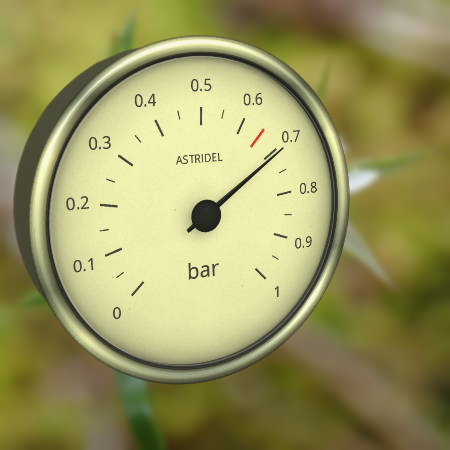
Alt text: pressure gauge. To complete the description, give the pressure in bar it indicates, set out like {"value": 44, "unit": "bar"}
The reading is {"value": 0.7, "unit": "bar"}
